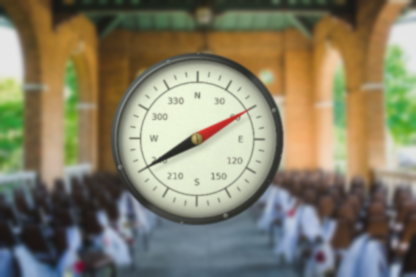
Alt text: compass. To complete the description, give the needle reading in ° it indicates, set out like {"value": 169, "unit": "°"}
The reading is {"value": 60, "unit": "°"}
